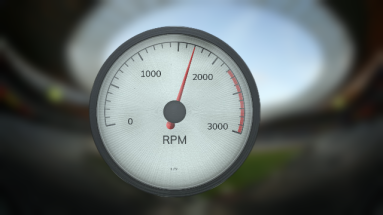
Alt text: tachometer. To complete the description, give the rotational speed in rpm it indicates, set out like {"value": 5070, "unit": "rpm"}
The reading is {"value": 1700, "unit": "rpm"}
